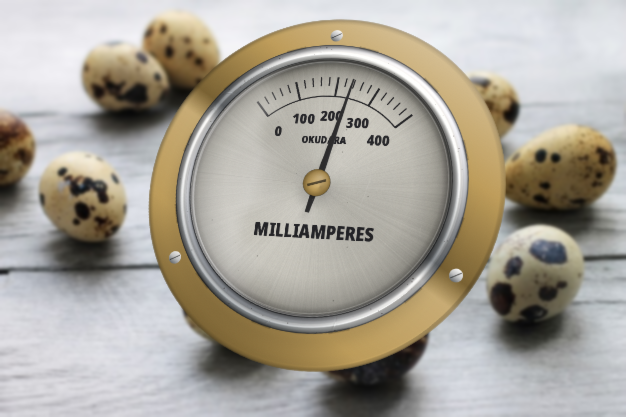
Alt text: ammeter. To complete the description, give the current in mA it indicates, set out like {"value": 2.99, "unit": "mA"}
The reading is {"value": 240, "unit": "mA"}
